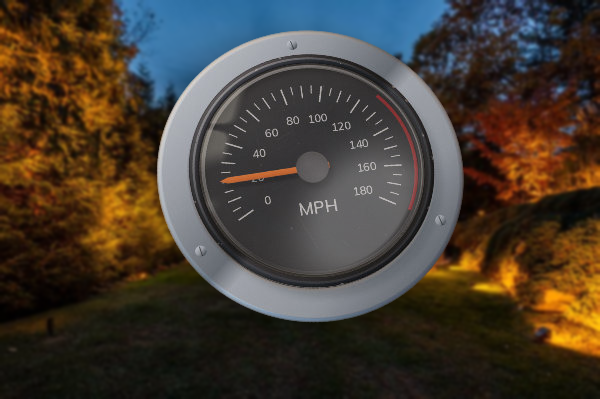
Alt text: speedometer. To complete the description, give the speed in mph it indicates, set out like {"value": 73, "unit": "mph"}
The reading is {"value": 20, "unit": "mph"}
